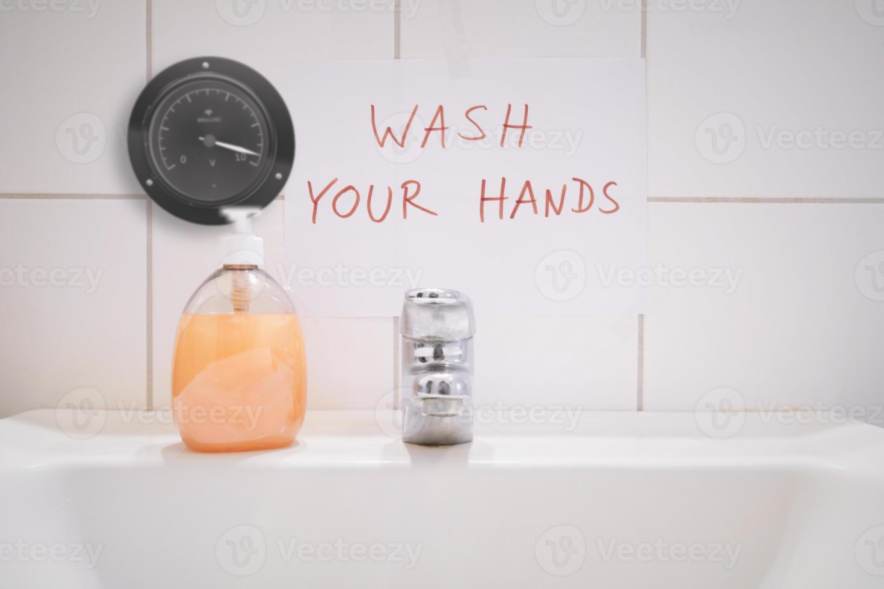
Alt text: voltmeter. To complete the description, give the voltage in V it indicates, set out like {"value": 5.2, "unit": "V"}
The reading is {"value": 9.5, "unit": "V"}
